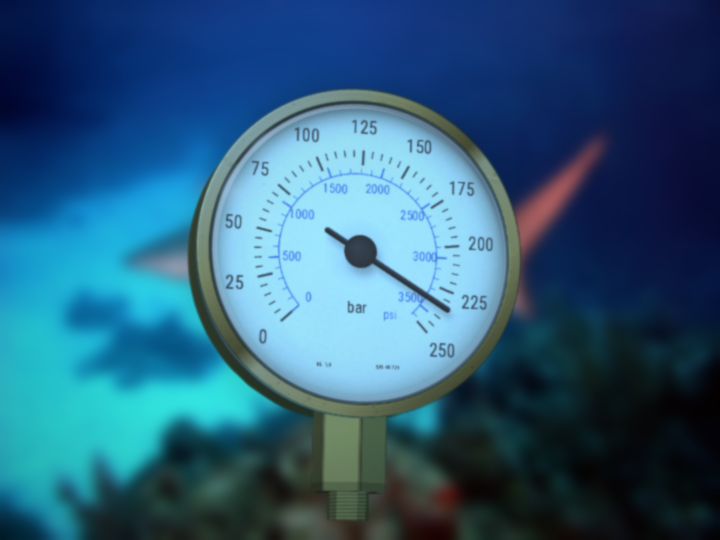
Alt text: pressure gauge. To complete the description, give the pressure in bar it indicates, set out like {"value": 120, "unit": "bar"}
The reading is {"value": 235, "unit": "bar"}
